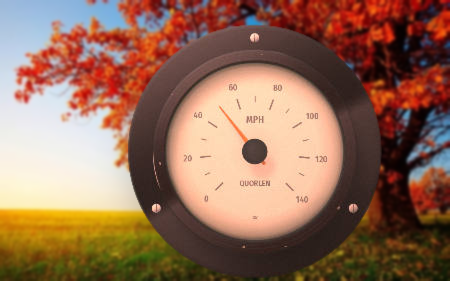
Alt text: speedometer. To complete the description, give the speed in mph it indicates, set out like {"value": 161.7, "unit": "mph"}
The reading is {"value": 50, "unit": "mph"}
